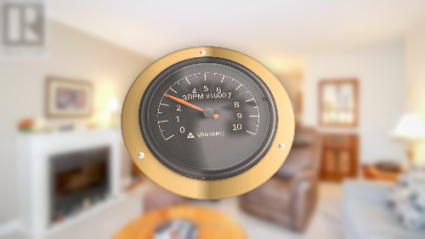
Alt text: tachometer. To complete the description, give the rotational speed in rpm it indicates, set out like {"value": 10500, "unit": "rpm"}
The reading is {"value": 2500, "unit": "rpm"}
